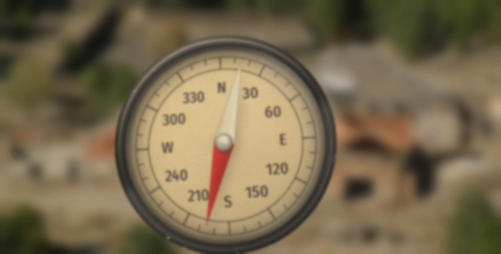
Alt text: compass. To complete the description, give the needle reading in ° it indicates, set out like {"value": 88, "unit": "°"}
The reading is {"value": 195, "unit": "°"}
